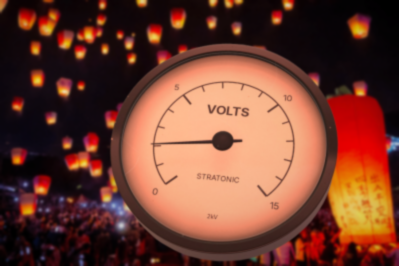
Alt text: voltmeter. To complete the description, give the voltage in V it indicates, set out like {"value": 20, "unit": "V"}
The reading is {"value": 2, "unit": "V"}
